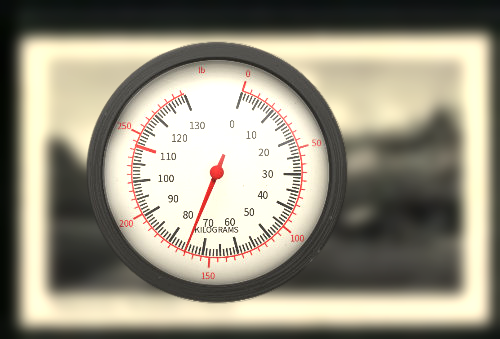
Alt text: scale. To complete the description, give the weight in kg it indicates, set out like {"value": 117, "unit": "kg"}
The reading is {"value": 75, "unit": "kg"}
